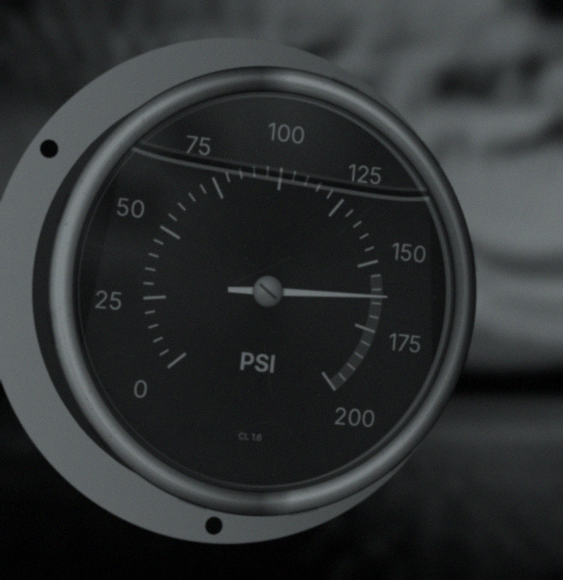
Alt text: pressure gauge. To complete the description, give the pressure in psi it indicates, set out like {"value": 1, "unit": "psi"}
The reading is {"value": 162.5, "unit": "psi"}
